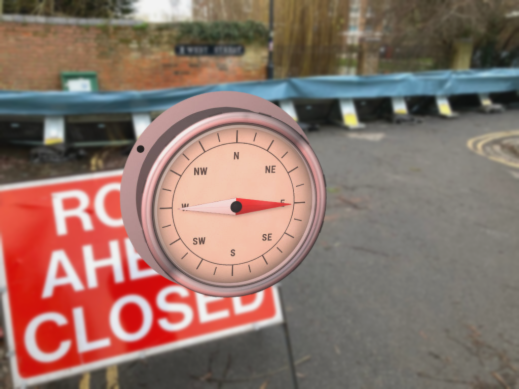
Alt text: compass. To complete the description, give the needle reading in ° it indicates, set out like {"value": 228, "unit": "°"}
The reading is {"value": 90, "unit": "°"}
